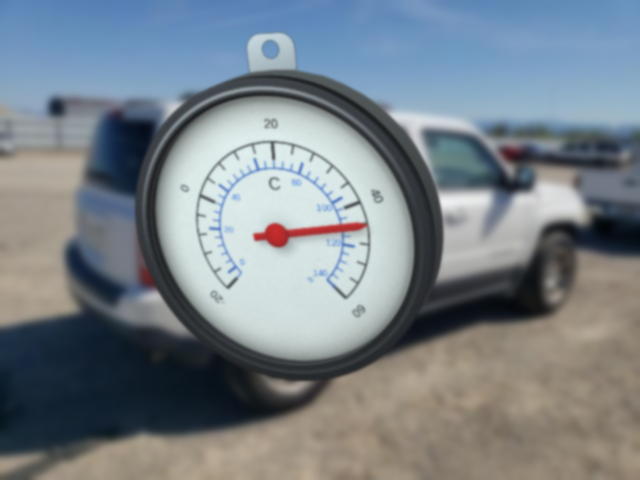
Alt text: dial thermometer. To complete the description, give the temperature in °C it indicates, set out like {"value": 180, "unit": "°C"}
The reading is {"value": 44, "unit": "°C"}
